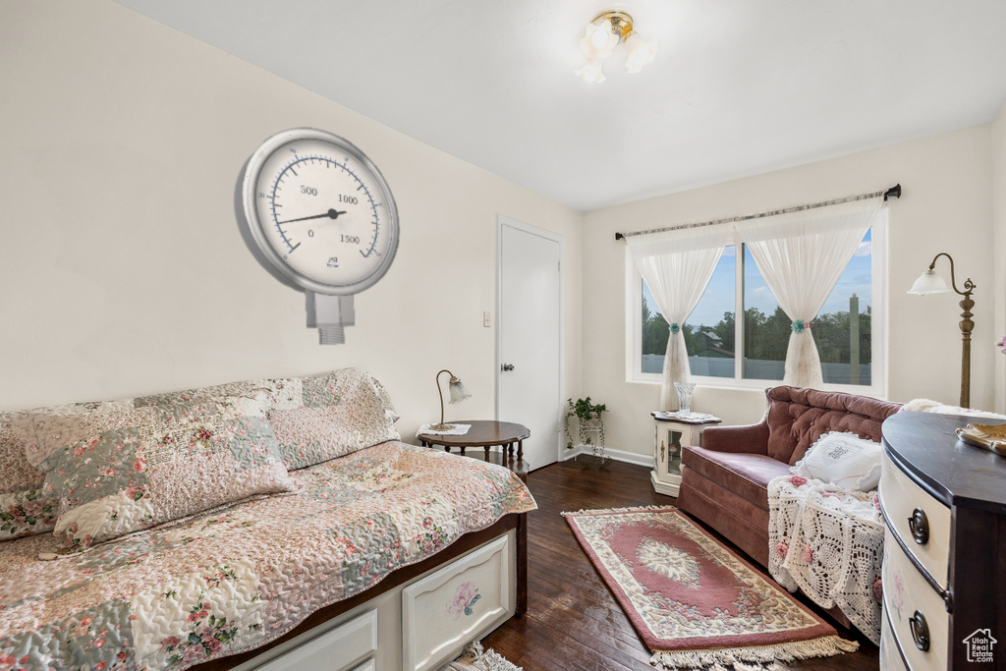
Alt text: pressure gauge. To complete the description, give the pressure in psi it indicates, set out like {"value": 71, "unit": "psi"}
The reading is {"value": 150, "unit": "psi"}
